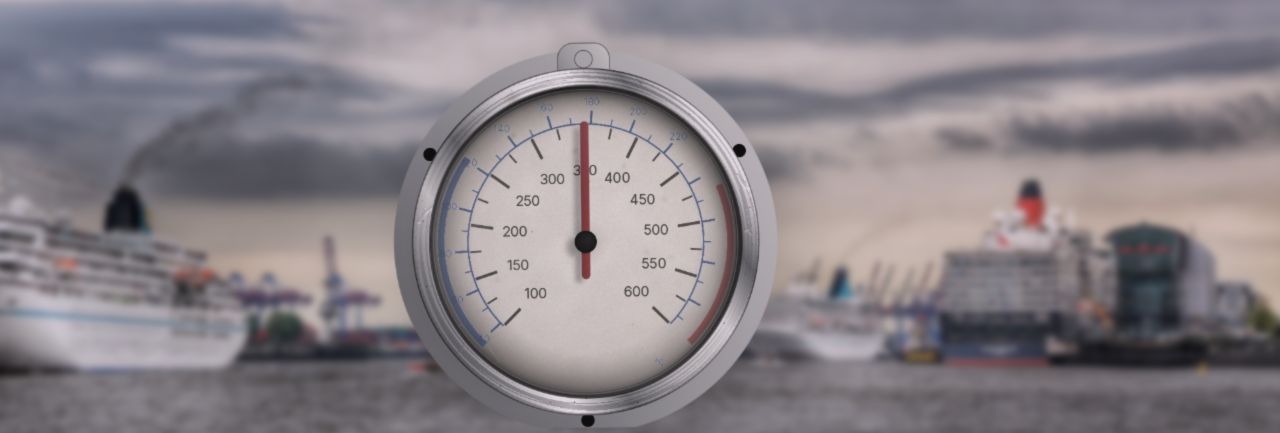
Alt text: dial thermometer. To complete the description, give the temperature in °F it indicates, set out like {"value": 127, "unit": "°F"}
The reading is {"value": 350, "unit": "°F"}
